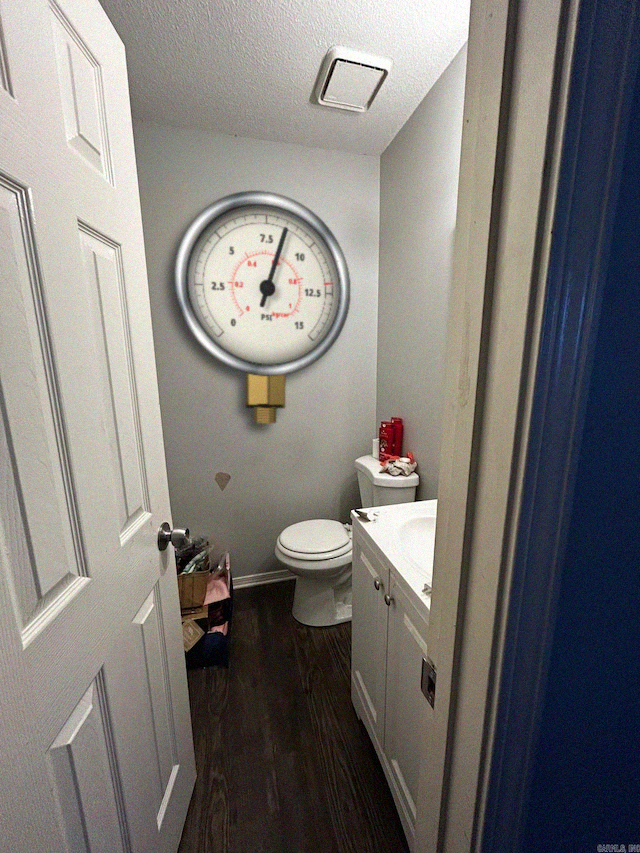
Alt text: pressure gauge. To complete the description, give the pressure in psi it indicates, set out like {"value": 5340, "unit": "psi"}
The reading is {"value": 8.5, "unit": "psi"}
